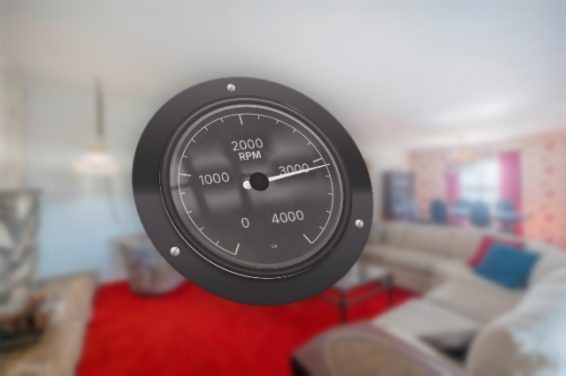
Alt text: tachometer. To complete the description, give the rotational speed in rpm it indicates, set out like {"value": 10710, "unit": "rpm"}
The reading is {"value": 3100, "unit": "rpm"}
